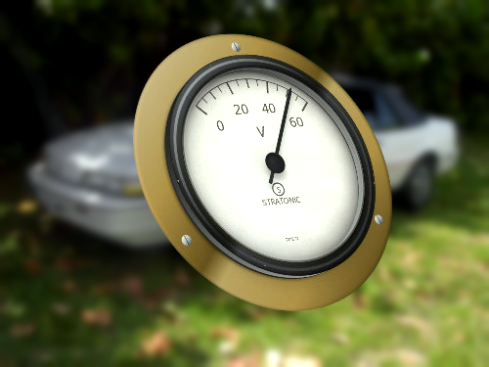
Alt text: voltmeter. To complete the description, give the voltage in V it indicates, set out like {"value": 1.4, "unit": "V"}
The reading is {"value": 50, "unit": "V"}
